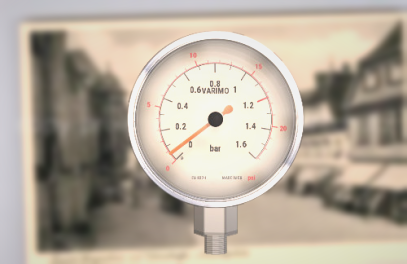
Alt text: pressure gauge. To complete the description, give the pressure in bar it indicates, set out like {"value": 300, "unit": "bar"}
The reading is {"value": 0.05, "unit": "bar"}
